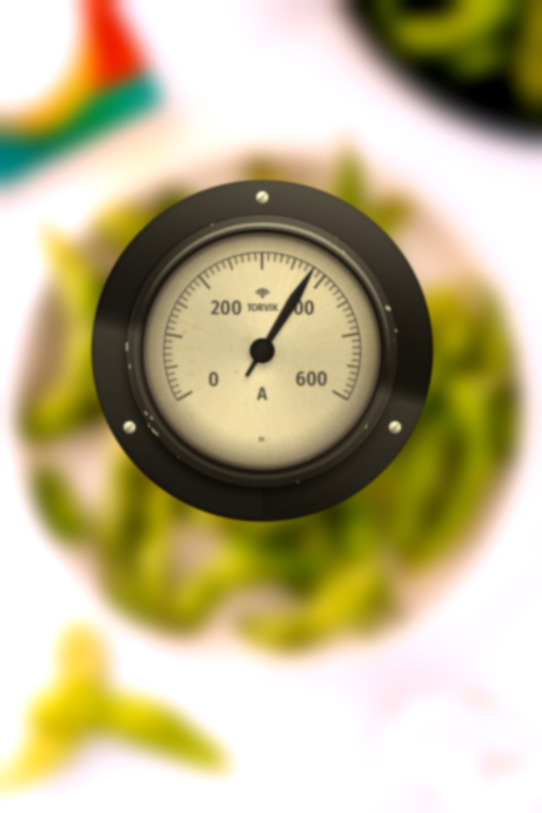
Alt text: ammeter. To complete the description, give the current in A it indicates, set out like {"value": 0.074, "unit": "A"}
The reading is {"value": 380, "unit": "A"}
